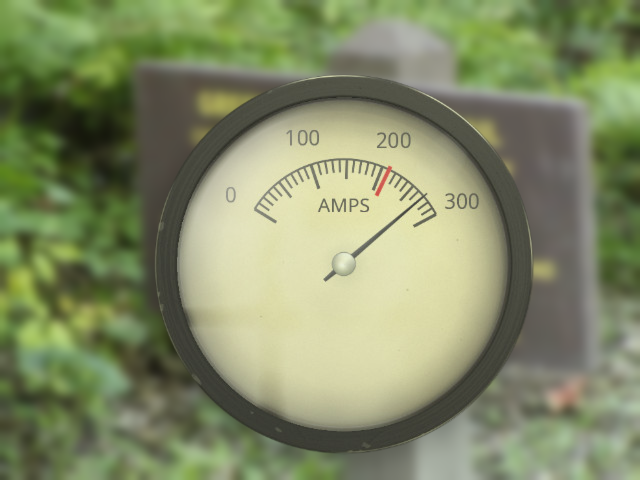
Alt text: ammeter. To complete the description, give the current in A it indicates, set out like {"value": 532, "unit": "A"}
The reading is {"value": 270, "unit": "A"}
